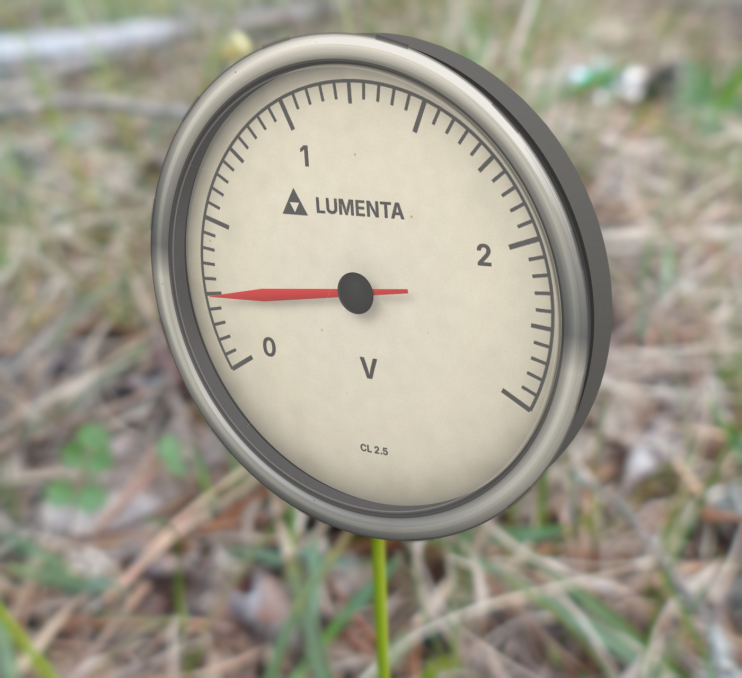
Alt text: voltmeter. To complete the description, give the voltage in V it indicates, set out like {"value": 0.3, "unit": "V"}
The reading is {"value": 0.25, "unit": "V"}
